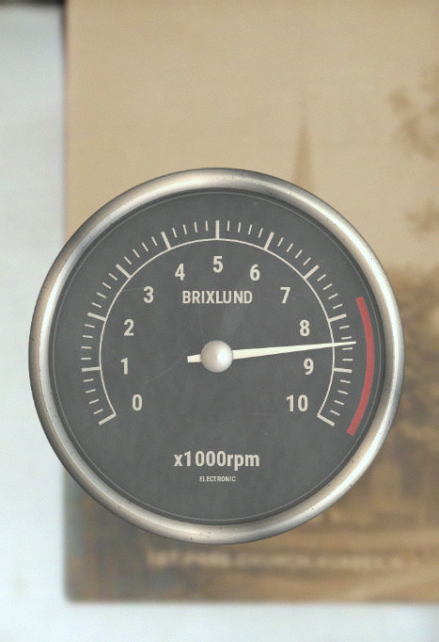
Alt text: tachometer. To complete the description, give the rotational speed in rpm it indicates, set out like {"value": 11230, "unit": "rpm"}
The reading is {"value": 8500, "unit": "rpm"}
